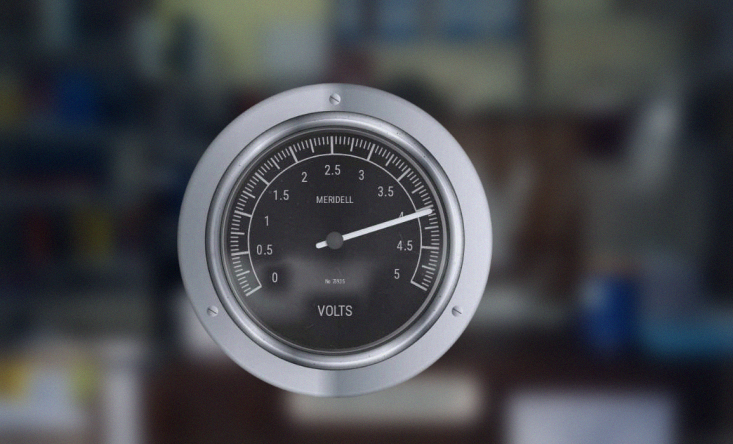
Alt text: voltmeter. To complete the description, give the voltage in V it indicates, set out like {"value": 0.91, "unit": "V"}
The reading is {"value": 4.05, "unit": "V"}
